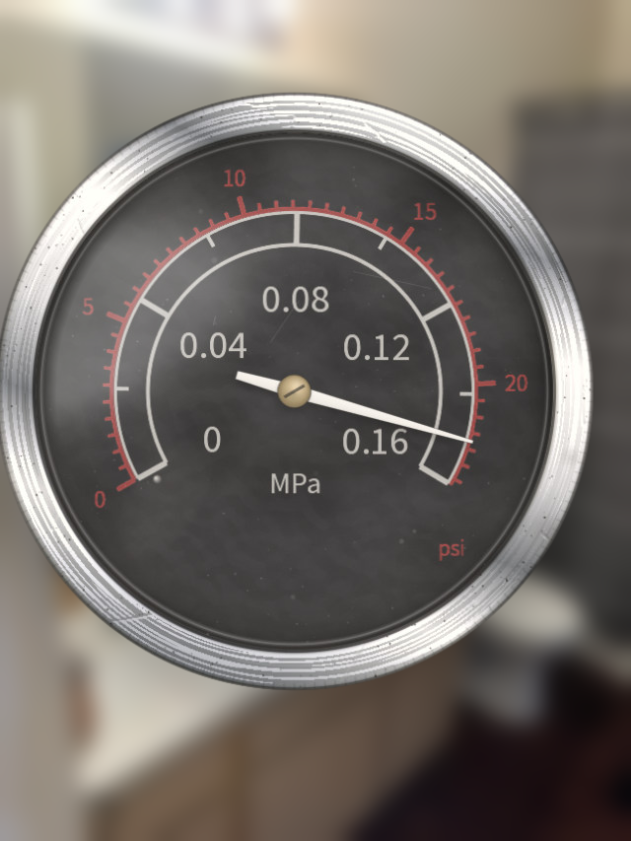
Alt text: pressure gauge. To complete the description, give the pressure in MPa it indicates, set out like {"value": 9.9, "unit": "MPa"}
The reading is {"value": 0.15, "unit": "MPa"}
